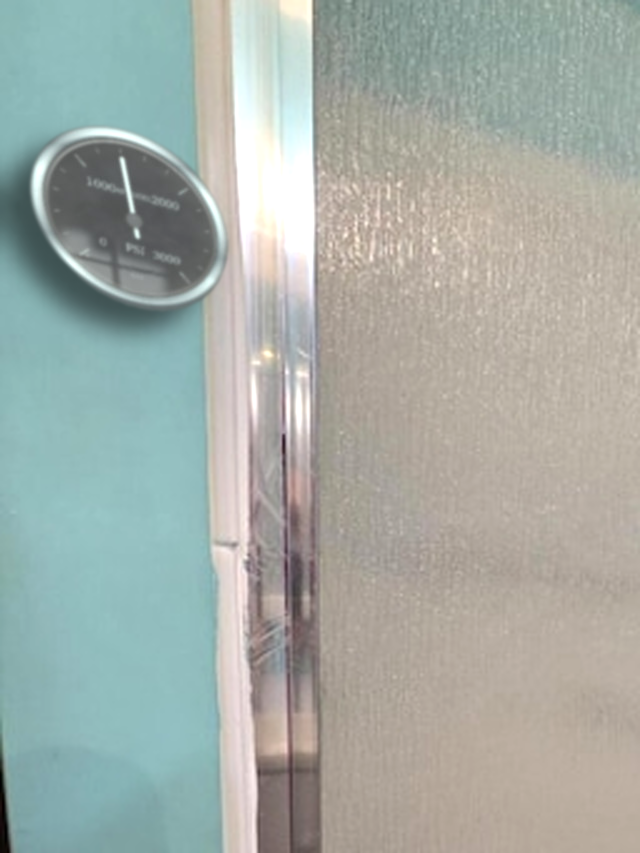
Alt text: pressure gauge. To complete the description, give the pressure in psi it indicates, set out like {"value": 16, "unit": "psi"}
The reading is {"value": 1400, "unit": "psi"}
